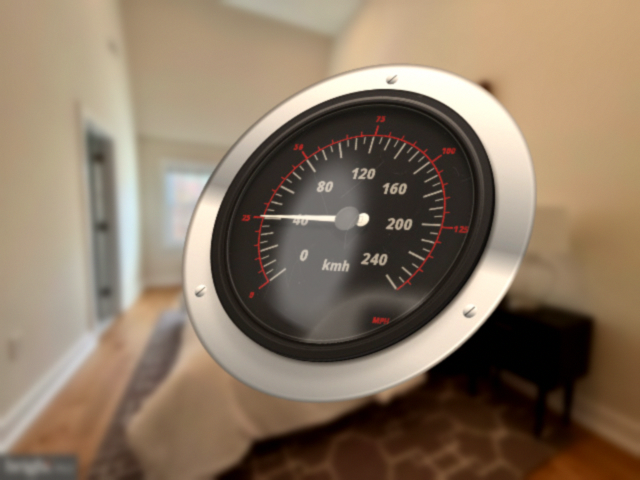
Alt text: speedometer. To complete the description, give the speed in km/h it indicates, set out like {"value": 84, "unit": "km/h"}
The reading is {"value": 40, "unit": "km/h"}
